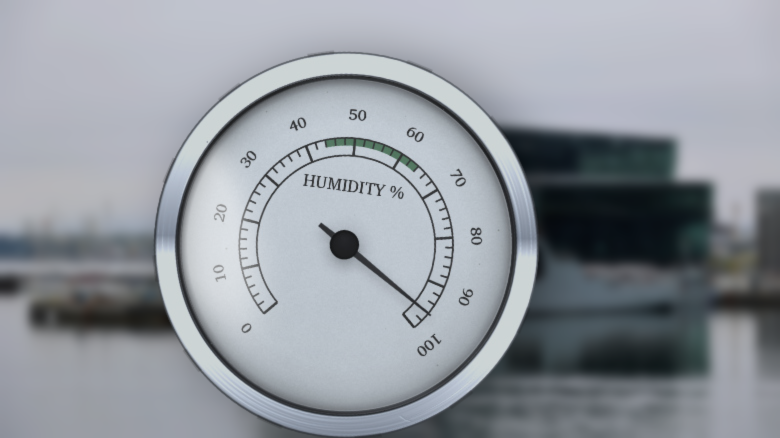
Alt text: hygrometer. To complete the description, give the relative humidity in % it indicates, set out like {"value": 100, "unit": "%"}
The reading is {"value": 96, "unit": "%"}
